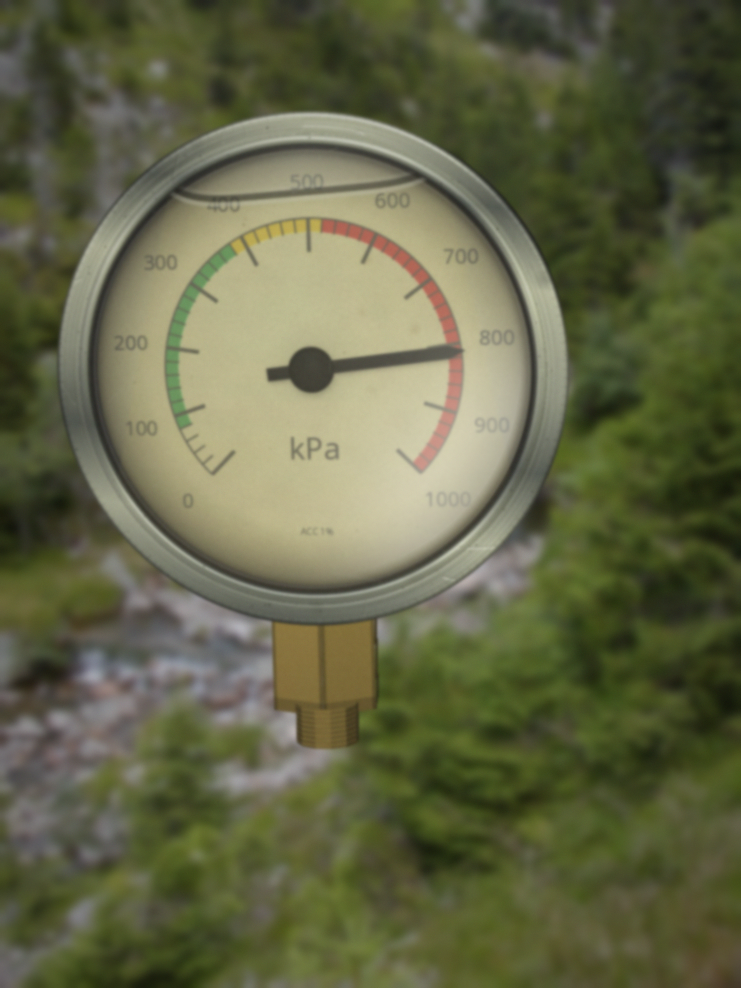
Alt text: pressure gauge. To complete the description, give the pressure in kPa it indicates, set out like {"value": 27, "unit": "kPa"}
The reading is {"value": 810, "unit": "kPa"}
